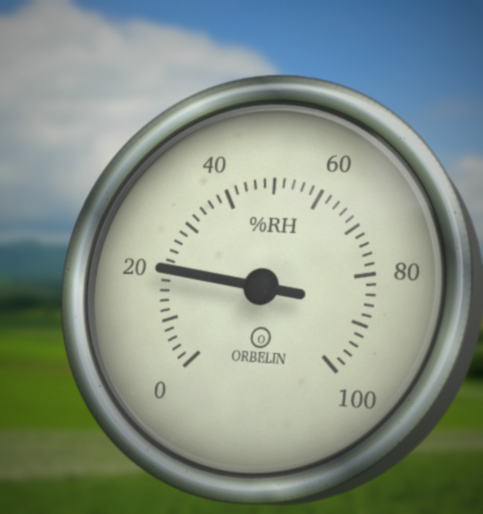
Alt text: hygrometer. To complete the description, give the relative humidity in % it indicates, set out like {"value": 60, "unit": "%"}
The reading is {"value": 20, "unit": "%"}
